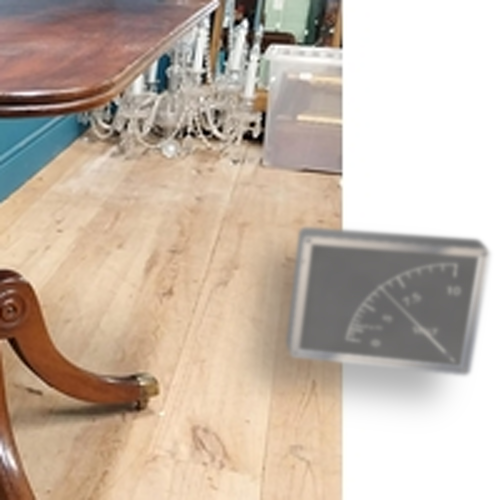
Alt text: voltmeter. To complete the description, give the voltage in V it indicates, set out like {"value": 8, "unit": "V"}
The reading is {"value": 6.5, "unit": "V"}
